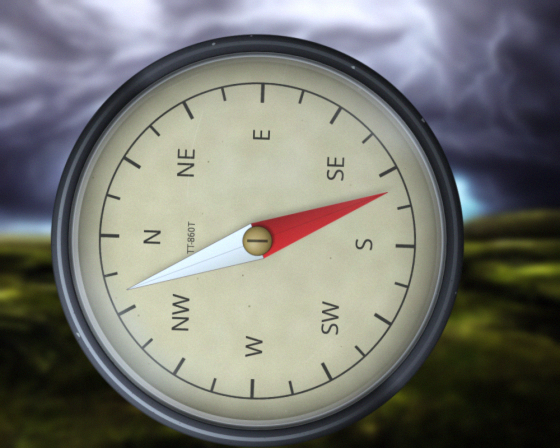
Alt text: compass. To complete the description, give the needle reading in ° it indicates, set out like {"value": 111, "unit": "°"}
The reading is {"value": 157.5, "unit": "°"}
